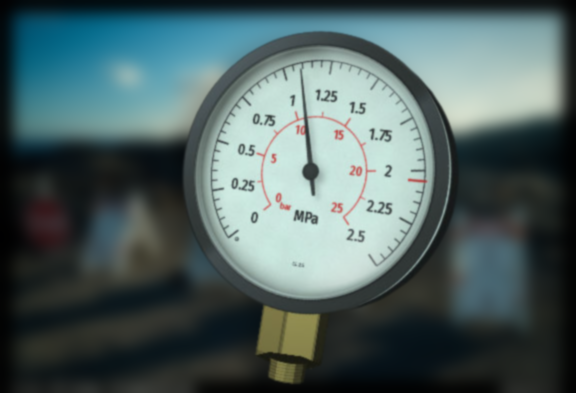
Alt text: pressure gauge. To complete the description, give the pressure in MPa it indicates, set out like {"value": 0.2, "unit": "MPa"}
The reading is {"value": 1.1, "unit": "MPa"}
